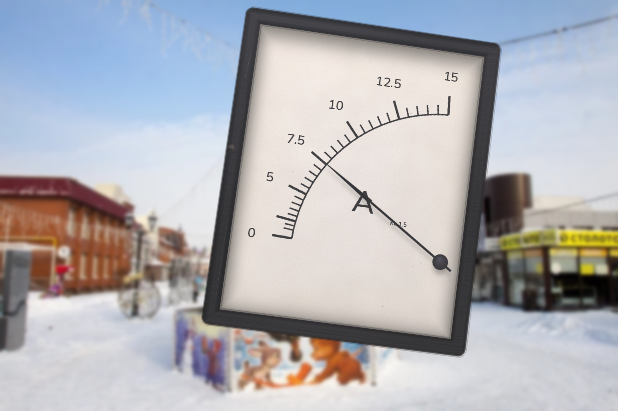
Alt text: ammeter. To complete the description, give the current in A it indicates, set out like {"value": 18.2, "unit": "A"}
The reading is {"value": 7.5, "unit": "A"}
